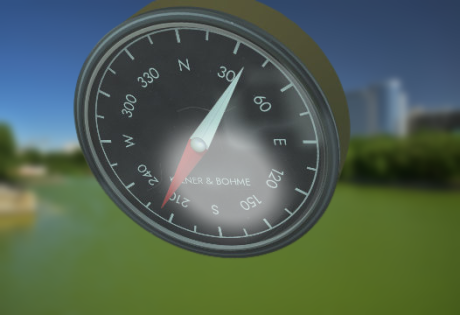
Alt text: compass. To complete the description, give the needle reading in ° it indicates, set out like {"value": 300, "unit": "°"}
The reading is {"value": 217.5, "unit": "°"}
